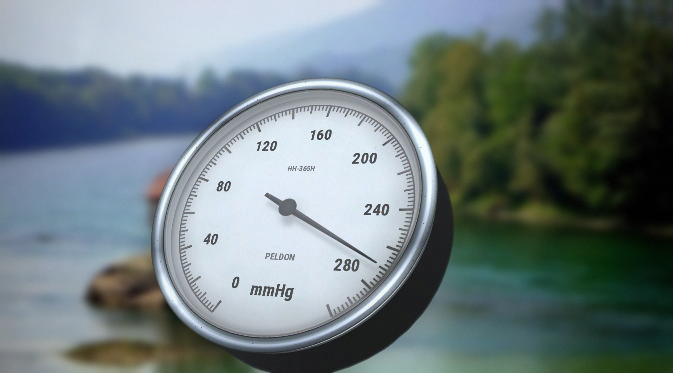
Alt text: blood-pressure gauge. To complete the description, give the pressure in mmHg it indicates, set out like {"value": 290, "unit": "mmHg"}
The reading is {"value": 270, "unit": "mmHg"}
